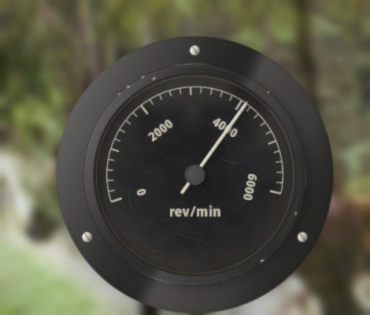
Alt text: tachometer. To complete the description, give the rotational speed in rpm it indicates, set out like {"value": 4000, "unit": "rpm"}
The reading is {"value": 4100, "unit": "rpm"}
